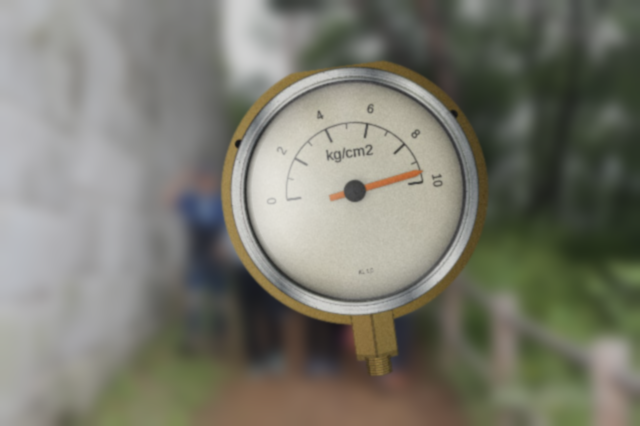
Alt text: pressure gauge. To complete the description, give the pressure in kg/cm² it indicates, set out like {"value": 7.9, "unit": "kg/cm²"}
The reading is {"value": 9.5, "unit": "kg/cm²"}
